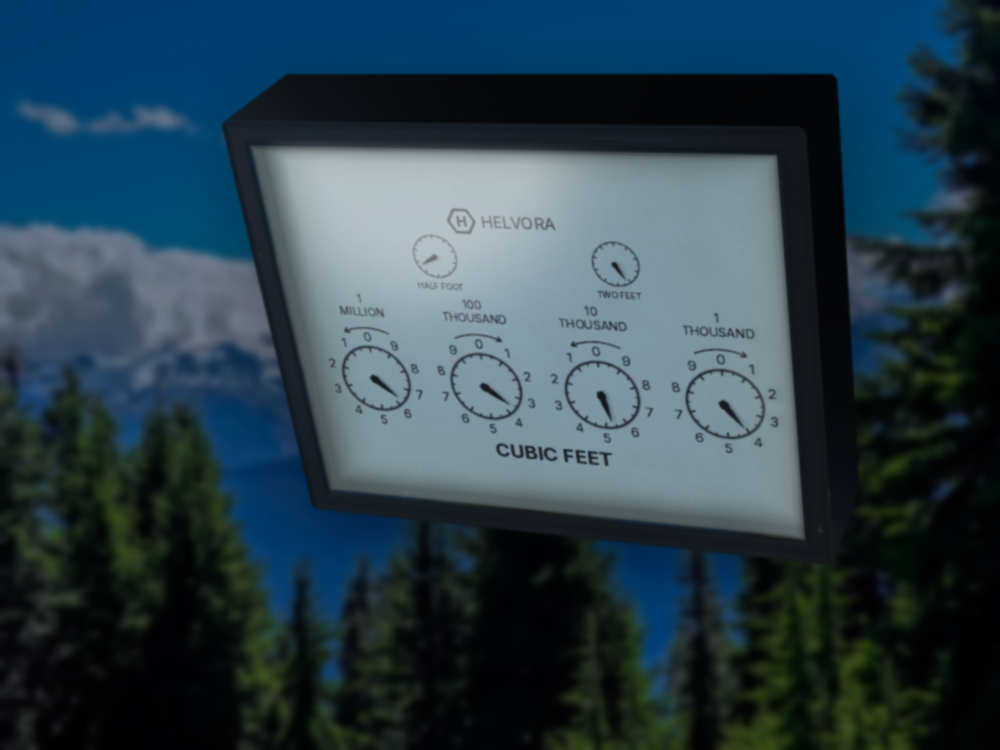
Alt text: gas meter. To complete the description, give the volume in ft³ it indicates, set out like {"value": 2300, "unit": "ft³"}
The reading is {"value": 635400, "unit": "ft³"}
